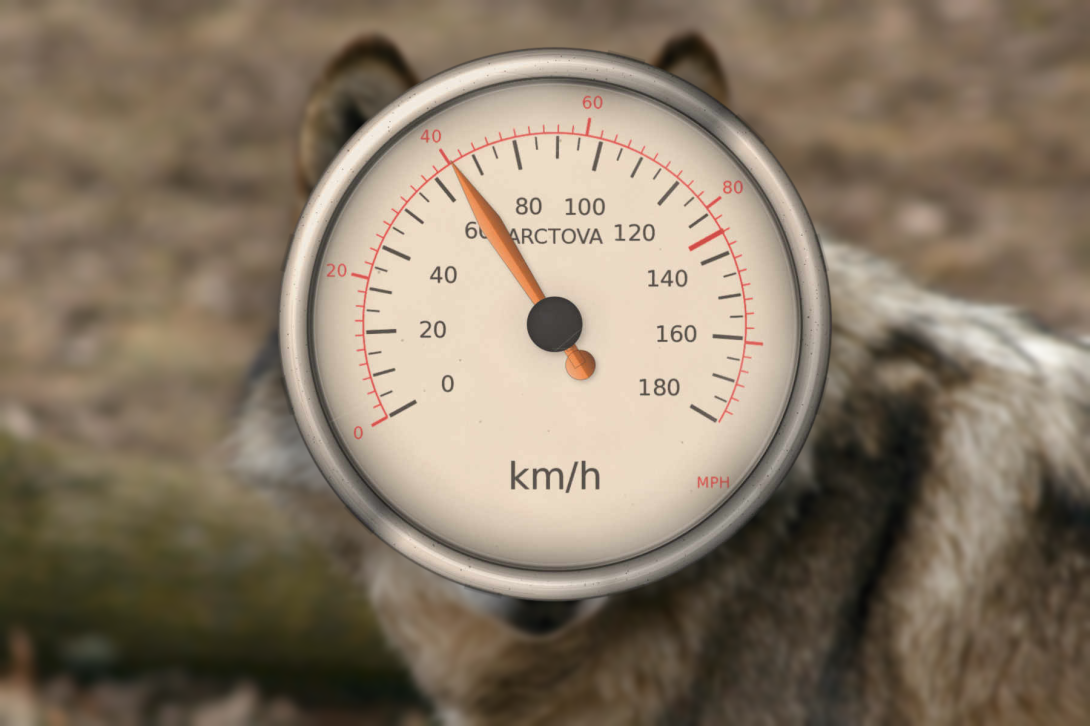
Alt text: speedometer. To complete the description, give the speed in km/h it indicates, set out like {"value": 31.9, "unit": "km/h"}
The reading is {"value": 65, "unit": "km/h"}
